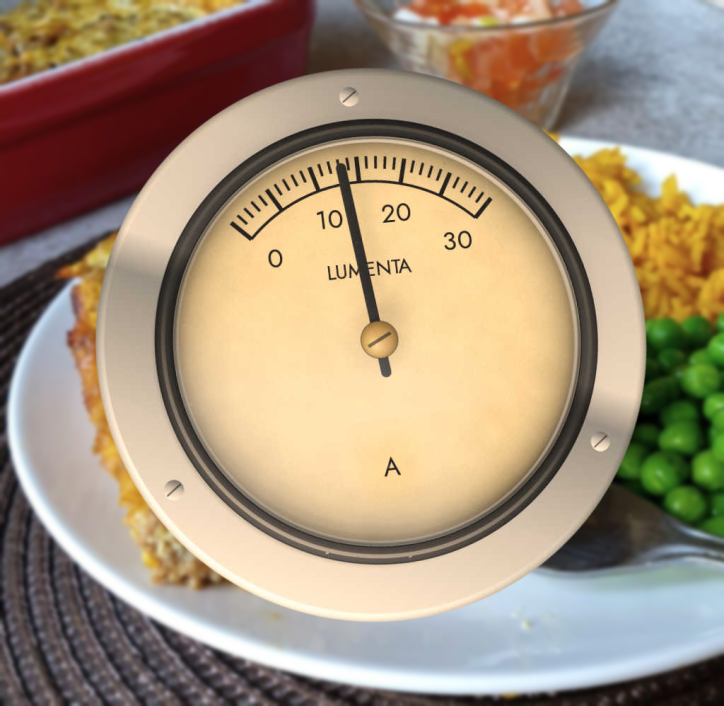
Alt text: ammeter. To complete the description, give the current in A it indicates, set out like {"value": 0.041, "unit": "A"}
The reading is {"value": 13, "unit": "A"}
